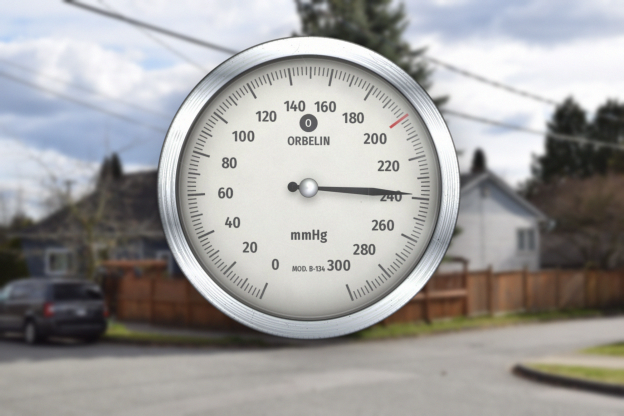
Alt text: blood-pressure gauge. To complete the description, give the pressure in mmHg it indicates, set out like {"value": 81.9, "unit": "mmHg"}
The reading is {"value": 238, "unit": "mmHg"}
